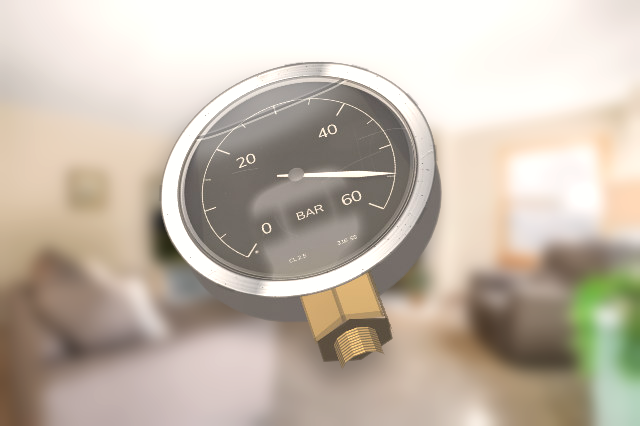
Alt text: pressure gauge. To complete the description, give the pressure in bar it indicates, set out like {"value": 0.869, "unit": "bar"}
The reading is {"value": 55, "unit": "bar"}
